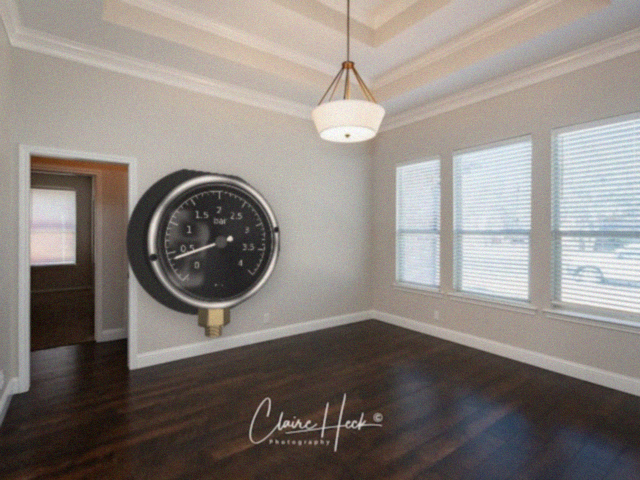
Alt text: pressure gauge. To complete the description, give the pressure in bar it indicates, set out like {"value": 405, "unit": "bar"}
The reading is {"value": 0.4, "unit": "bar"}
